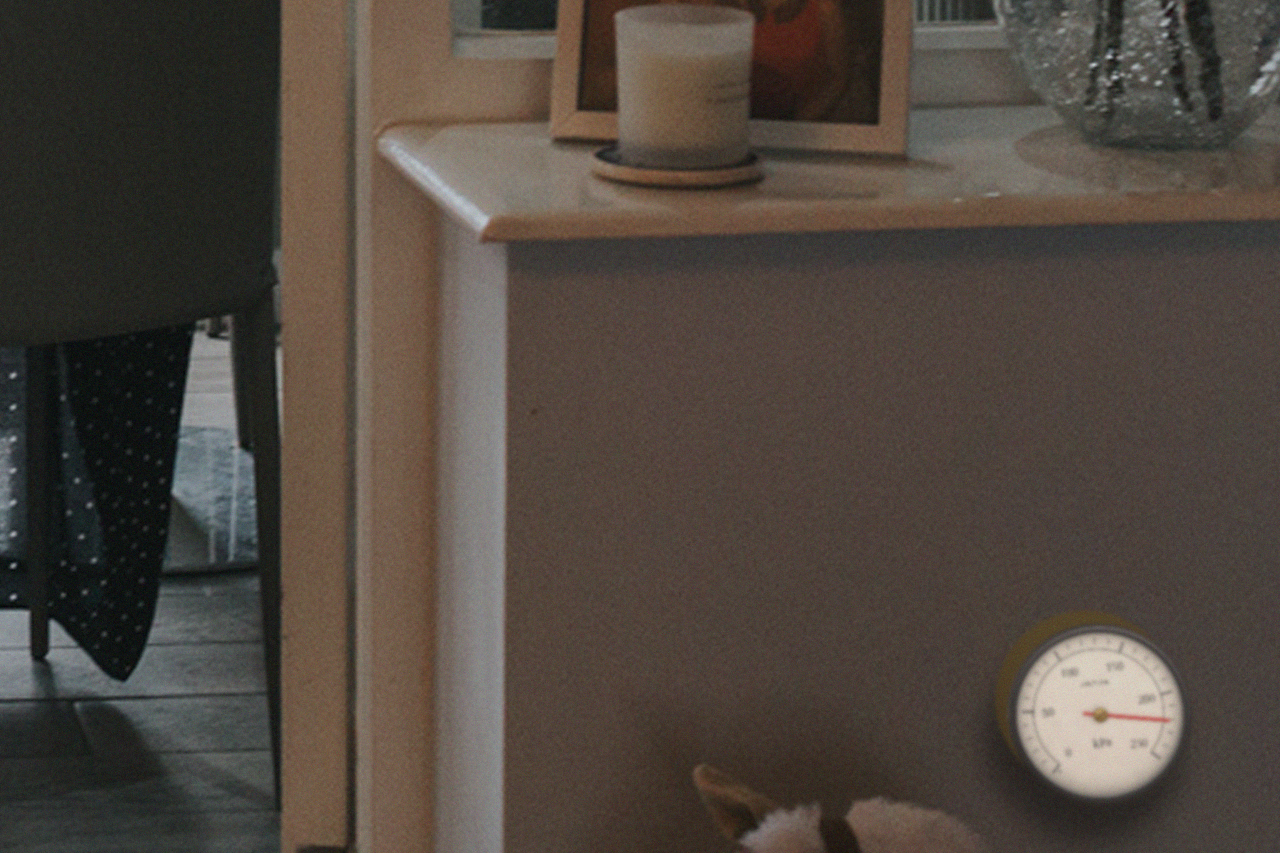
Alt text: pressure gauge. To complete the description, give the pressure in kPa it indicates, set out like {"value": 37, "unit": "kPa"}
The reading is {"value": 220, "unit": "kPa"}
